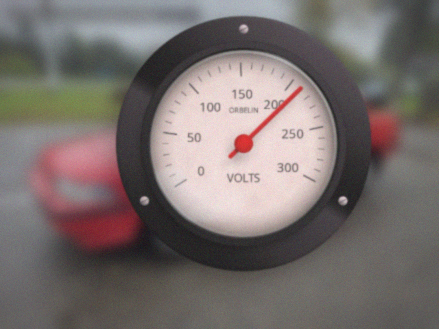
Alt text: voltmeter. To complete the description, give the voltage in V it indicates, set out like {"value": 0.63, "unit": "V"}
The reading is {"value": 210, "unit": "V"}
